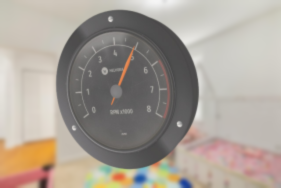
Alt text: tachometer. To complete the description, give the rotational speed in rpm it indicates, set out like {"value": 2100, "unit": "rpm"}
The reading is {"value": 5000, "unit": "rpm"}
